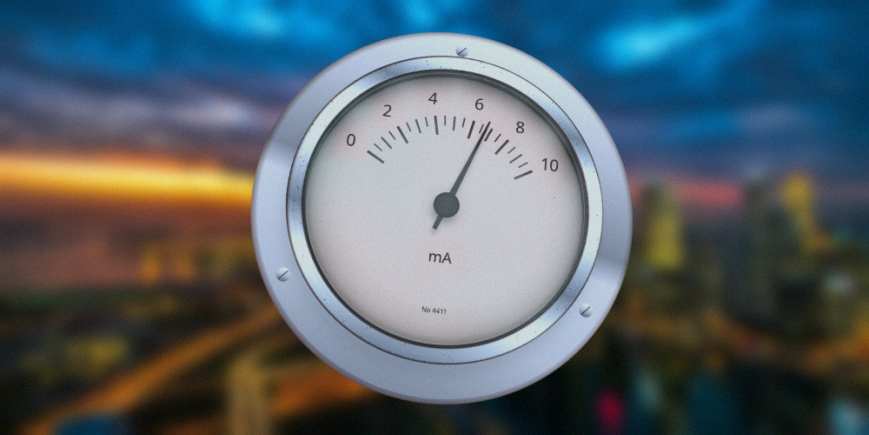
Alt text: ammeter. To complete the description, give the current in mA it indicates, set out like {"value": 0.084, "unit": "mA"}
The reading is {"value": 6.75, "unit": "mA"}
